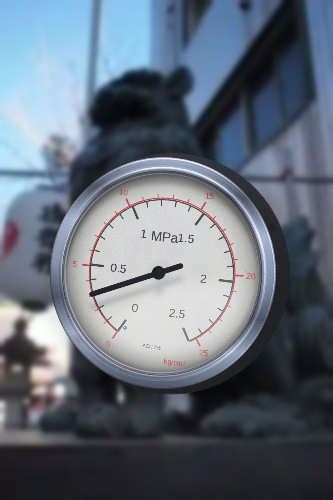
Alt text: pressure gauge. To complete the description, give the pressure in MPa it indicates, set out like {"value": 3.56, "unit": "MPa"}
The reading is {"value": 0.3, "unit": "MPa"}
